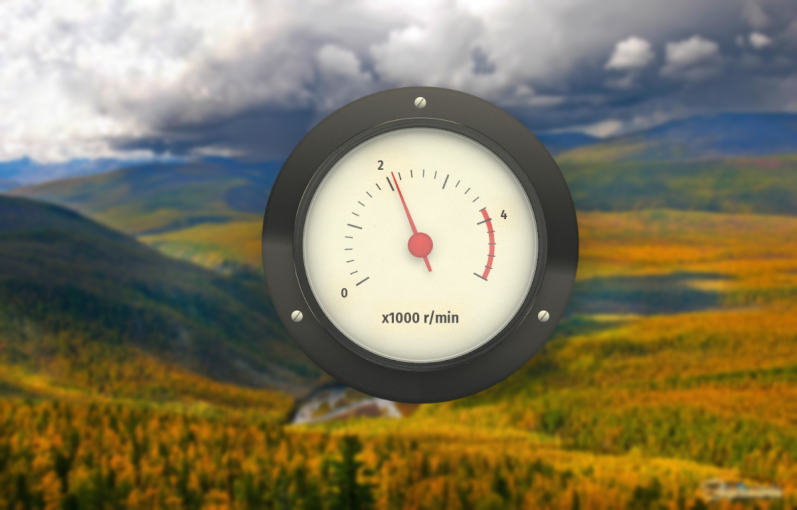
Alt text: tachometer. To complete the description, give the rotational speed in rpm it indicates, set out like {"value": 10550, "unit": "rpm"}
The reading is {"value": 2100, "unit": "rpm"}
